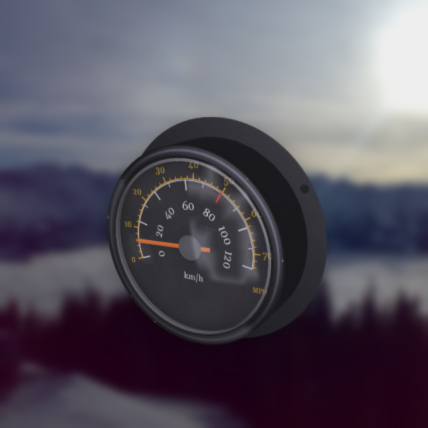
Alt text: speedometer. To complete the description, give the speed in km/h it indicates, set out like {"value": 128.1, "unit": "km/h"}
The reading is {"value": 10, "unit": "km/h"}
